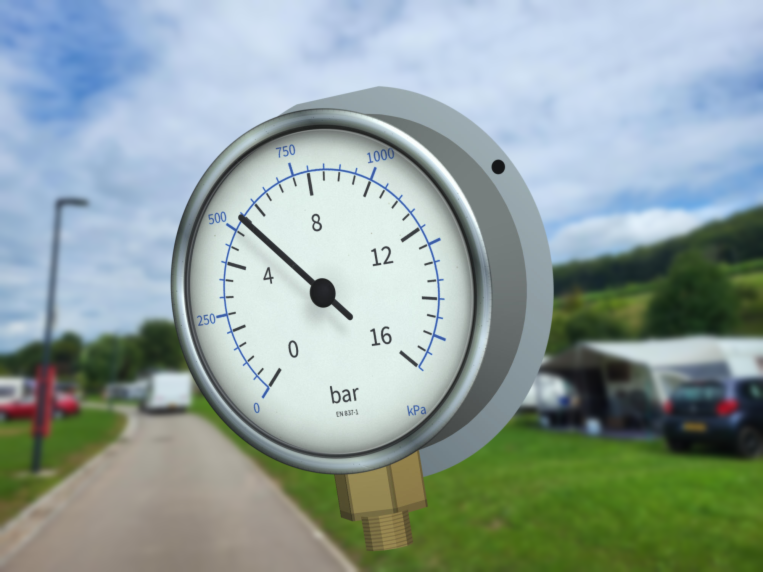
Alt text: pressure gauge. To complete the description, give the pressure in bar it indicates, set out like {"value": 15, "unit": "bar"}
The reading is {"value": 5.5, "unit": "bar"}
